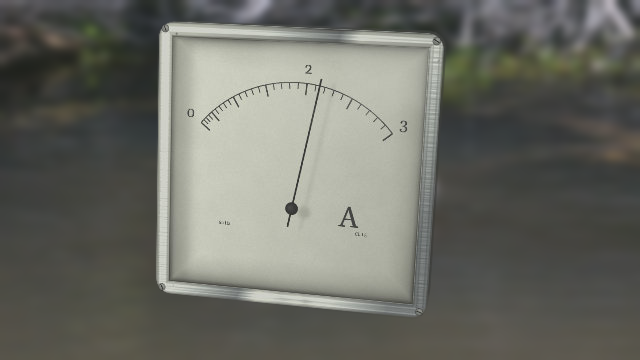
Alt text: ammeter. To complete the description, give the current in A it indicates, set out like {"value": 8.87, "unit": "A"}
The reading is {"value": 2.15, "unit": "A"}
